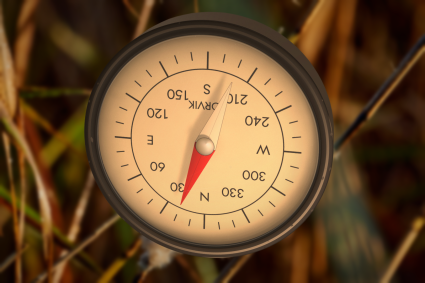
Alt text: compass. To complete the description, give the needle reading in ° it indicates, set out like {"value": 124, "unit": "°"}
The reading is {"value": 20, "unit": "°"}
